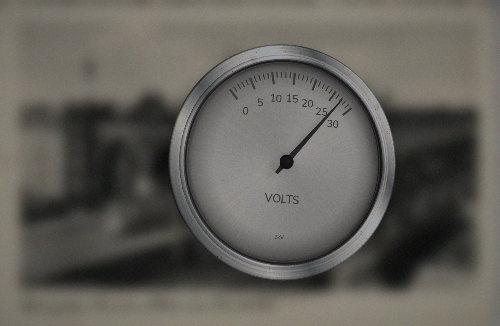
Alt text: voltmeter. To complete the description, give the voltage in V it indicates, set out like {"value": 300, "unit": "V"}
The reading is {"value": 27, "unit": "V"}
